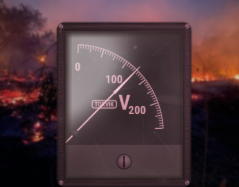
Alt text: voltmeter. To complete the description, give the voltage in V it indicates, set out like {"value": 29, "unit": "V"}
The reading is {"value": 125, "unit": "V"}
